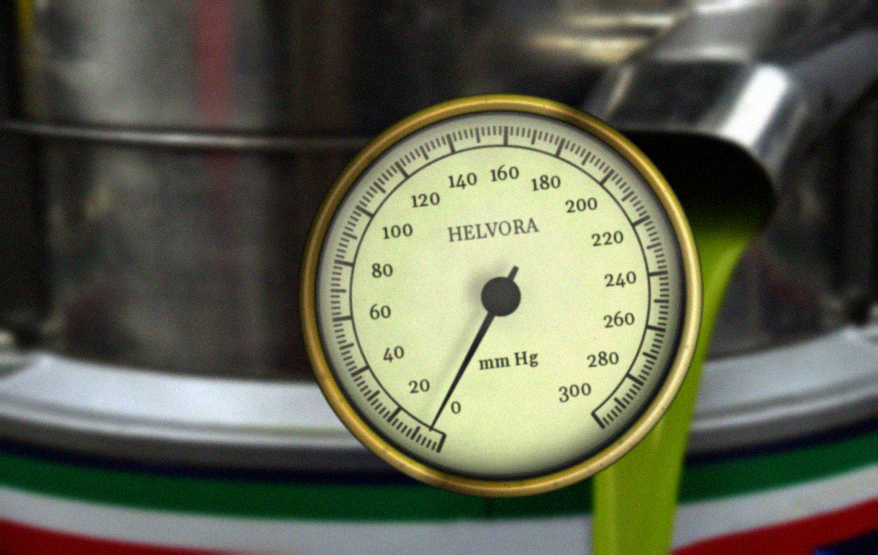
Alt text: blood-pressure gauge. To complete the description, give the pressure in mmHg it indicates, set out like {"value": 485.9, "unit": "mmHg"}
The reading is {"value": 6, "unit": "mmHg"}
